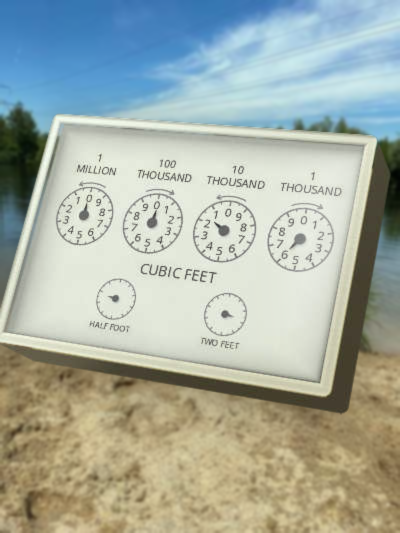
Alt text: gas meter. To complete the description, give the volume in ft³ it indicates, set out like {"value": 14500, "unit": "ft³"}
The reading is {"value": 1600, "unit": "ft³"}
